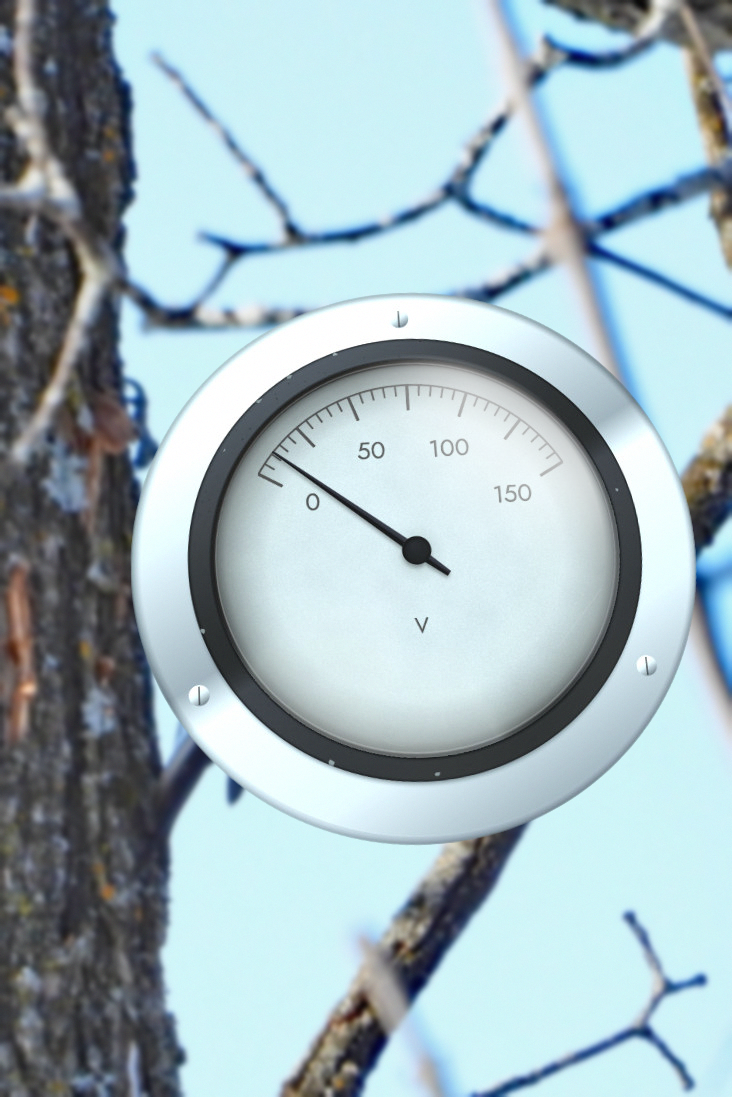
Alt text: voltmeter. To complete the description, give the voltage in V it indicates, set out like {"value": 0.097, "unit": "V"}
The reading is {"value": 10, "unit": "V"}
